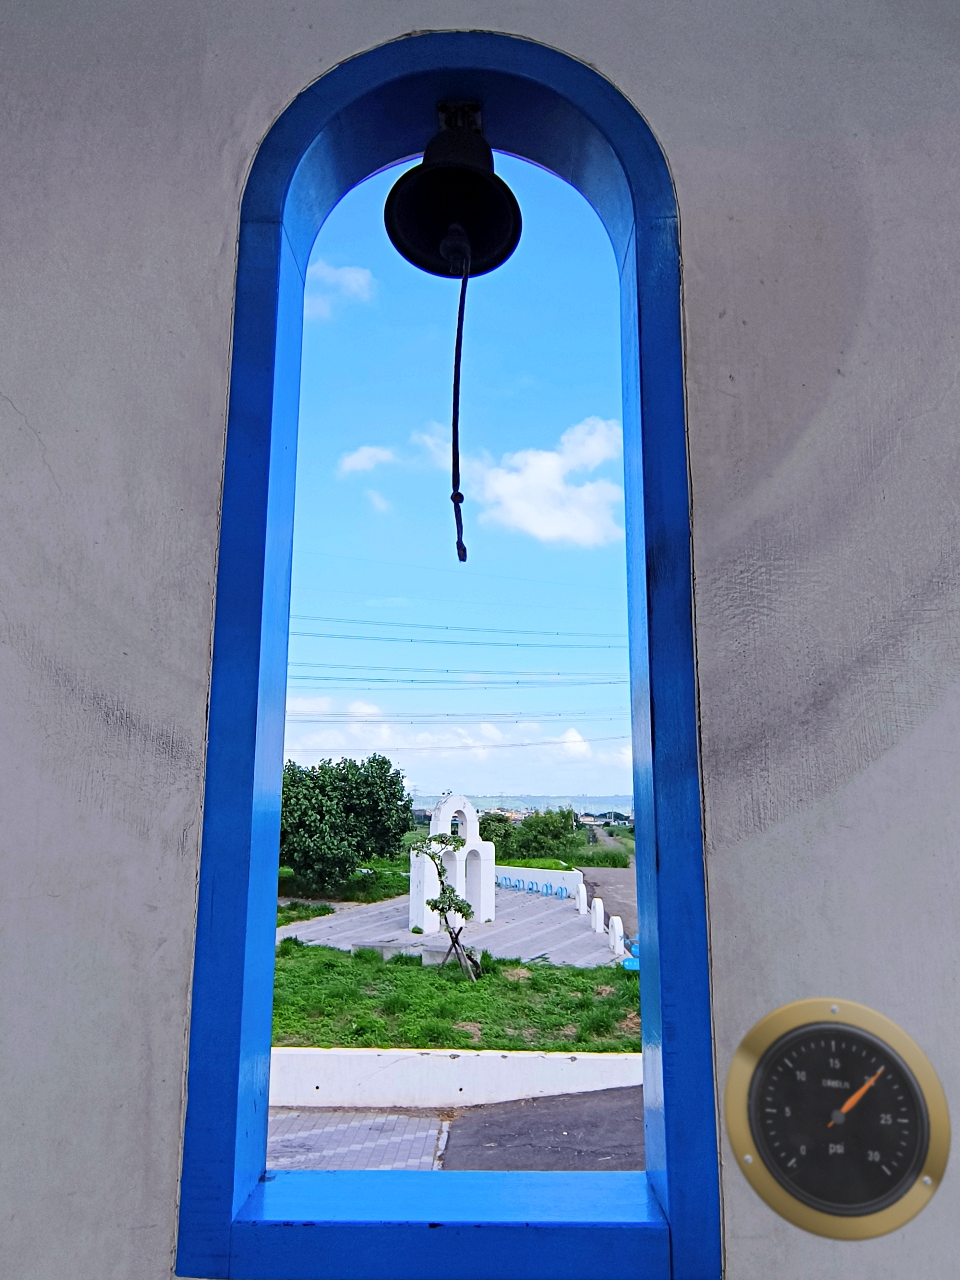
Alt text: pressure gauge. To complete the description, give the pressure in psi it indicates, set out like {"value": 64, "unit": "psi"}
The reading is {"value": 20, "unit": "psi"}
